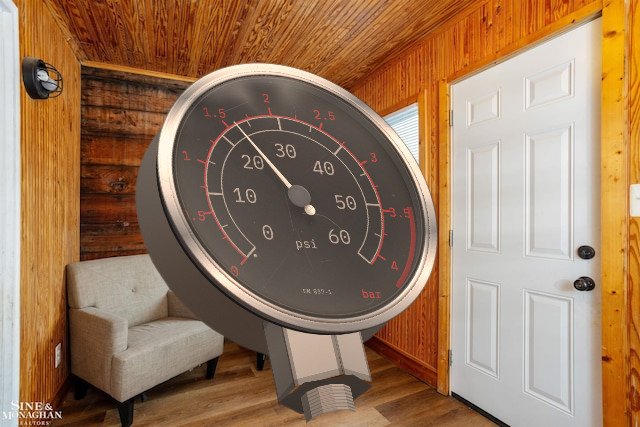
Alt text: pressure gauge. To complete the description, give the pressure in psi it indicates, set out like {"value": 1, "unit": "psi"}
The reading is {"value": 22.5, "unit": "psi"}
